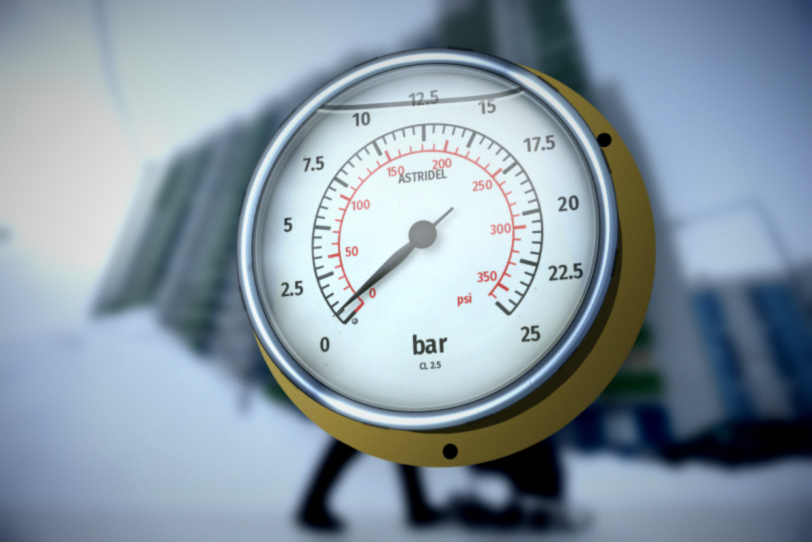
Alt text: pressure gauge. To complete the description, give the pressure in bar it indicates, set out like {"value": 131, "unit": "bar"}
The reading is {"value": 0.5, "unit": "bar"}
